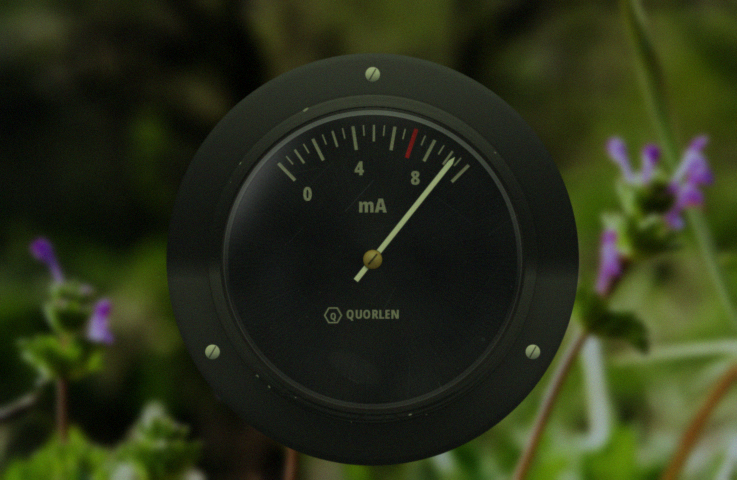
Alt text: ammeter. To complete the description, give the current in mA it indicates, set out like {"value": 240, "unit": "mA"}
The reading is {"value": 9.25, "unit": "mA"}
